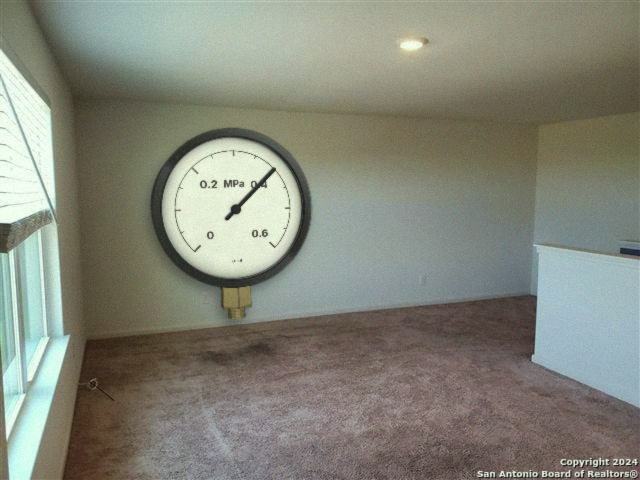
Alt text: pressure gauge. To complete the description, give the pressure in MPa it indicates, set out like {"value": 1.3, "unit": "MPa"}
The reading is {"value": 0.4, "unit": "MPa"}
